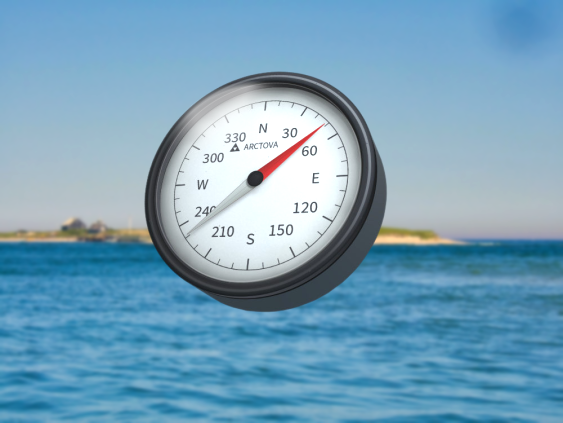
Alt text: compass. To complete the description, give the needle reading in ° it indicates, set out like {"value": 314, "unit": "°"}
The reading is {"value": 50, "unit": "°"}
